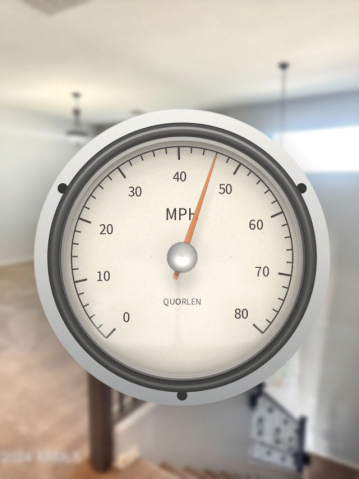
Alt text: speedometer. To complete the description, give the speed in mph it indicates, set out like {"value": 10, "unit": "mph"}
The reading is {"value": 46, "unit": "mph"}
